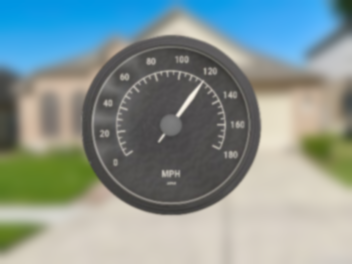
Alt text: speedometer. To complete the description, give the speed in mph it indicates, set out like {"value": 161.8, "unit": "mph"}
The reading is {"value": 120, "unit": "mph"}
